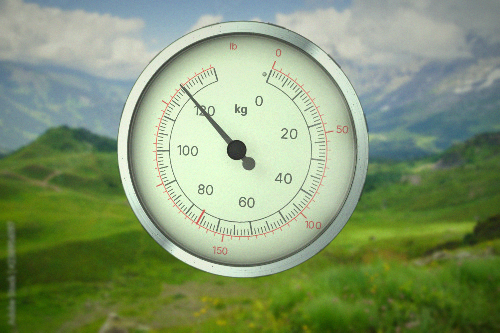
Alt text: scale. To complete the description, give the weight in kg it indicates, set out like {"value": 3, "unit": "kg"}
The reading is {"value": 120, "unit": "kg"}
